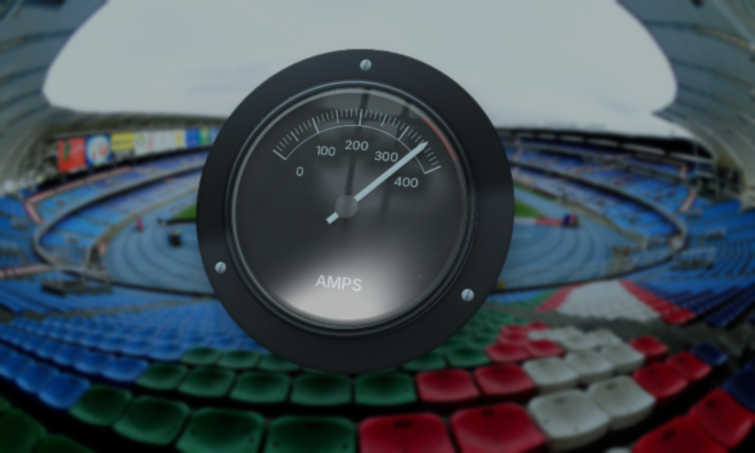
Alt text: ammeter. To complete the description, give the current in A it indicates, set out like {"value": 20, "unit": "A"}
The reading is {"value": 350, "unit": "A"}
